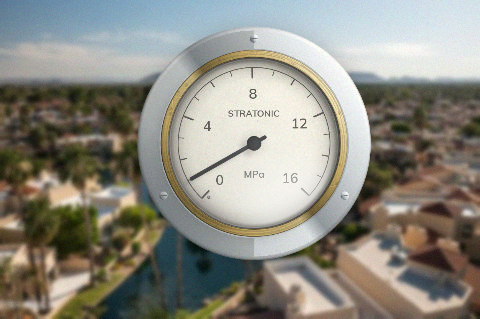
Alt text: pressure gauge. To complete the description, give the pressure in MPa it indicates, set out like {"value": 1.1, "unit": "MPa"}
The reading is {"value": 1, "unit": "MPa"}
